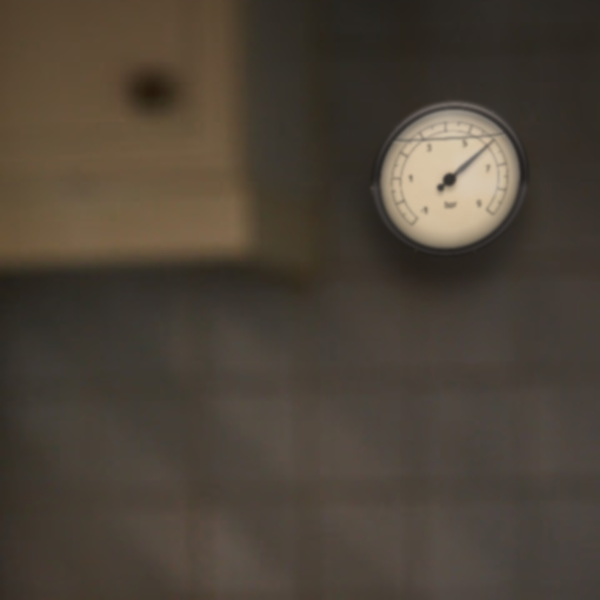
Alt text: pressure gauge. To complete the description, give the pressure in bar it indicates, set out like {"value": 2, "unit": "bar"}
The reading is {"value": 6, "unit": "bar"}
